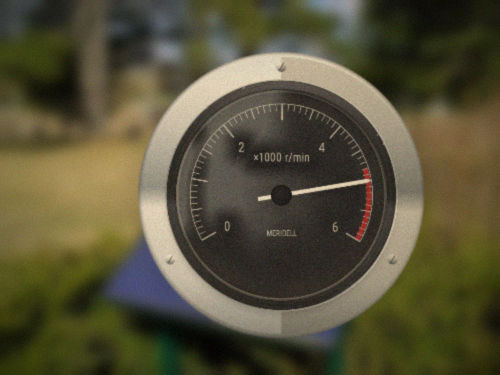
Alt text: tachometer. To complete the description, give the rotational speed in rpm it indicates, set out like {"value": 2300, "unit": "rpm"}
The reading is {"value": 5000, "unit": "rpm"}
